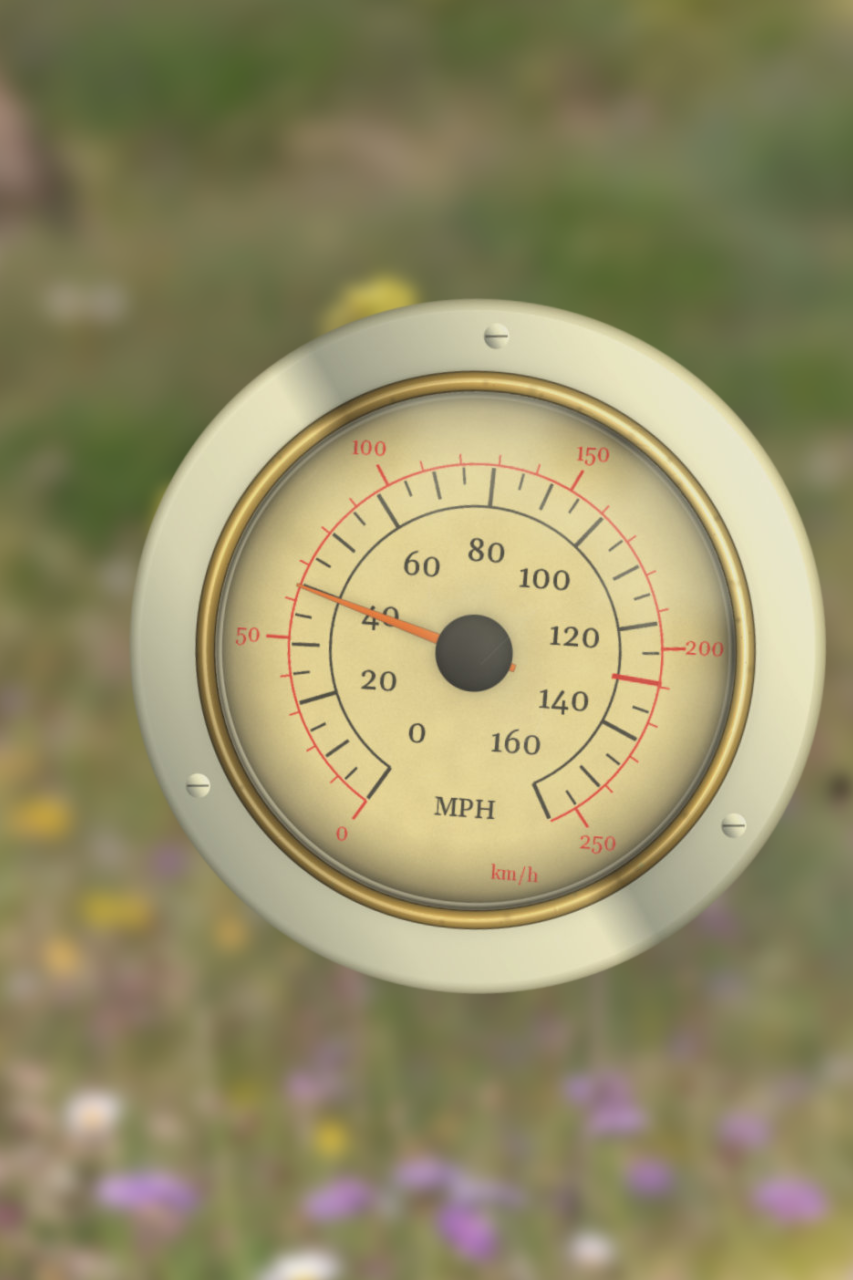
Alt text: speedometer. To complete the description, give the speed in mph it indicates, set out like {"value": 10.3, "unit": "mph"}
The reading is {"value": 40, "unit": "mph"}
